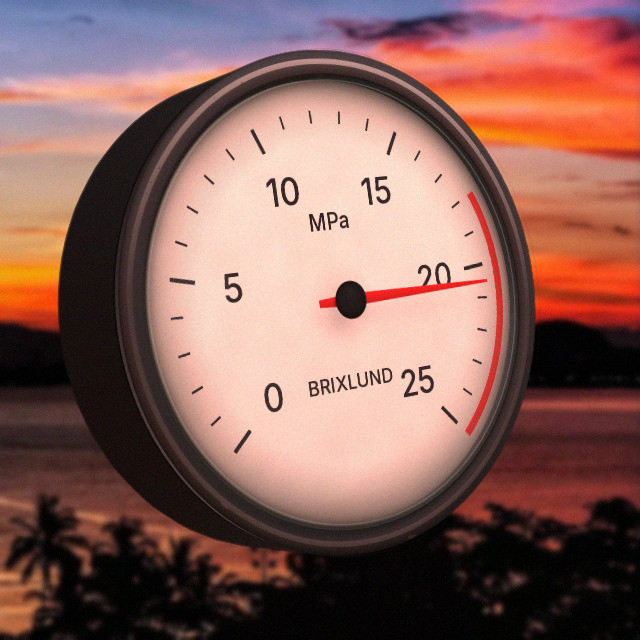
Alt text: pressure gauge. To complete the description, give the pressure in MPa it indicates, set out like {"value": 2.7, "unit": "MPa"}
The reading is {"value": 20.5, "unit": "MPa"}
